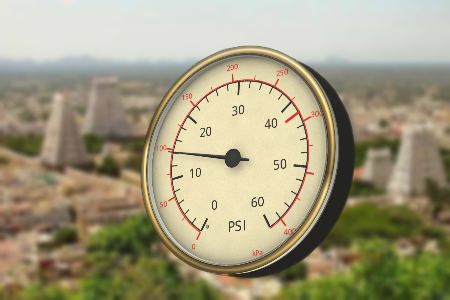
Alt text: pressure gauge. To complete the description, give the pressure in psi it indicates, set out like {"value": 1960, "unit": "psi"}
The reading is {"value": 14, "unit": "psi"}
